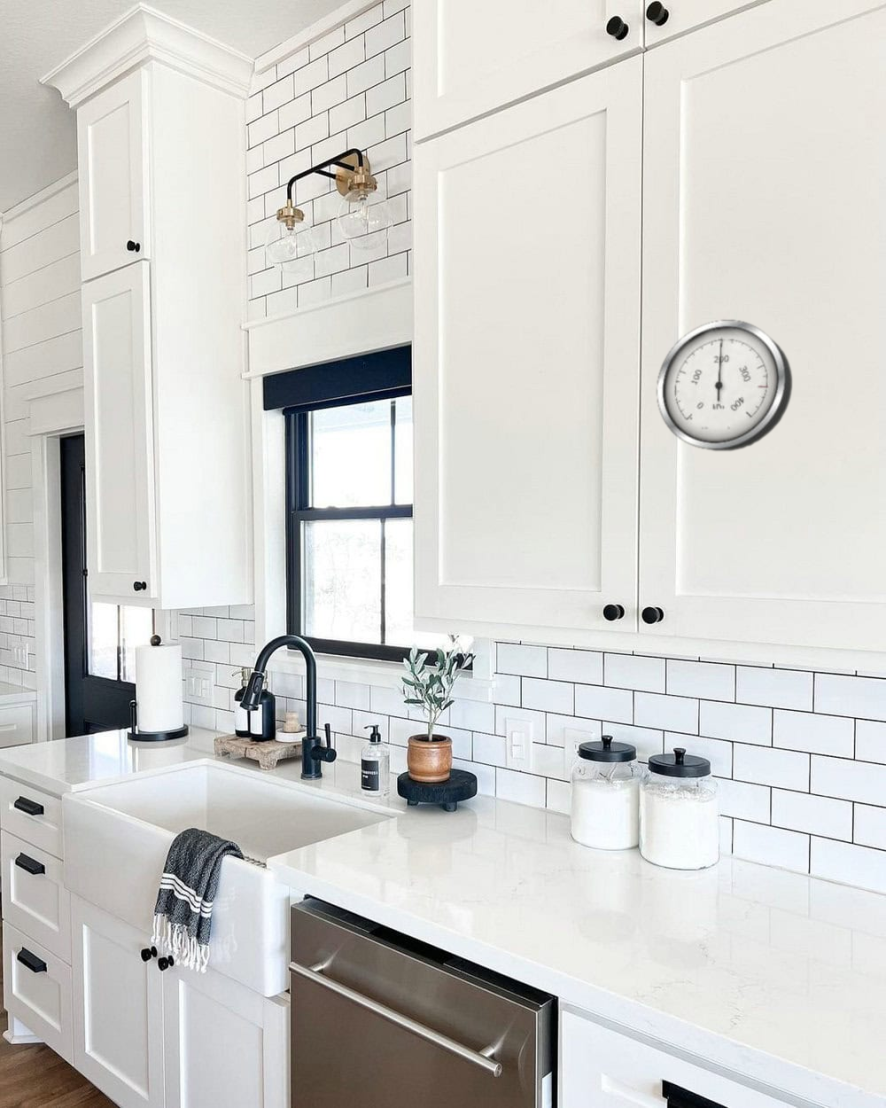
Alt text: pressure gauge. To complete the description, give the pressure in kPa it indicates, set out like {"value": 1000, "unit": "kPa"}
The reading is {"value": 200, "unit": "kPa"}
